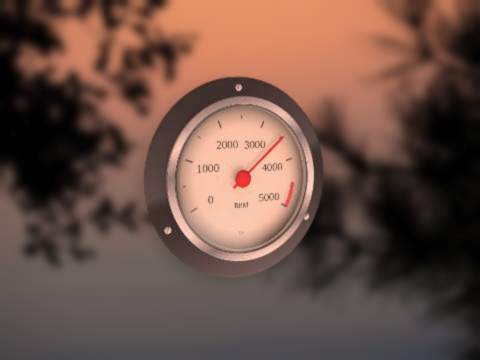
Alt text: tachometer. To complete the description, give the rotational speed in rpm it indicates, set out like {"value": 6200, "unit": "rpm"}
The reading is {"value": 3500, "unit": "rpm"}
